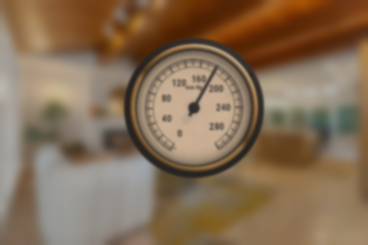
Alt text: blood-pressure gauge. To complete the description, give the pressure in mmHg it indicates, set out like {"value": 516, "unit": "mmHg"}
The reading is {"value": 180, "unit": "mmHg"}
